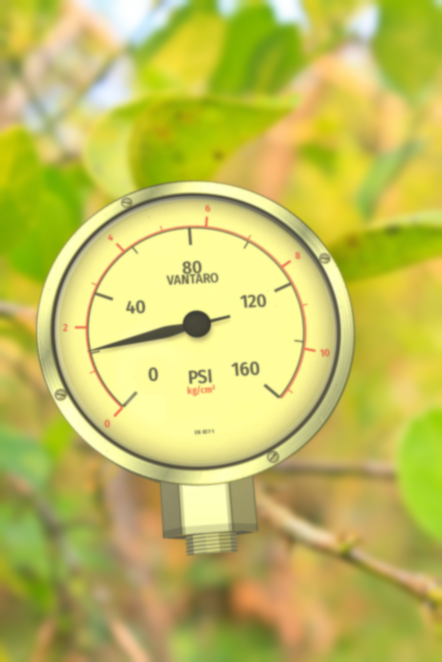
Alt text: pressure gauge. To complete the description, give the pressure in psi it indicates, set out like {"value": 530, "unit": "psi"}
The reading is {"value": 20, "unit": "psi"}
